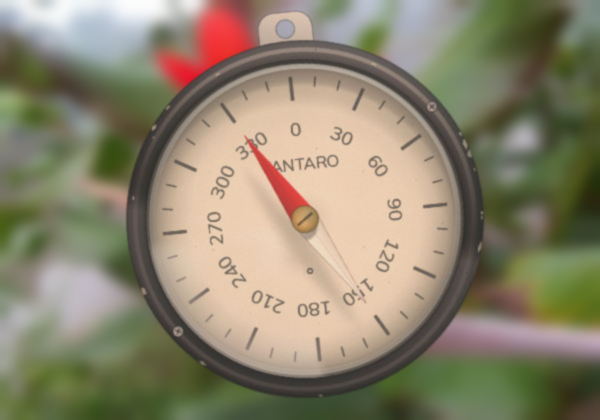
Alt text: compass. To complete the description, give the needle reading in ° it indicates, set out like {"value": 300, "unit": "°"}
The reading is {"value": 330, "unit": "°"}
